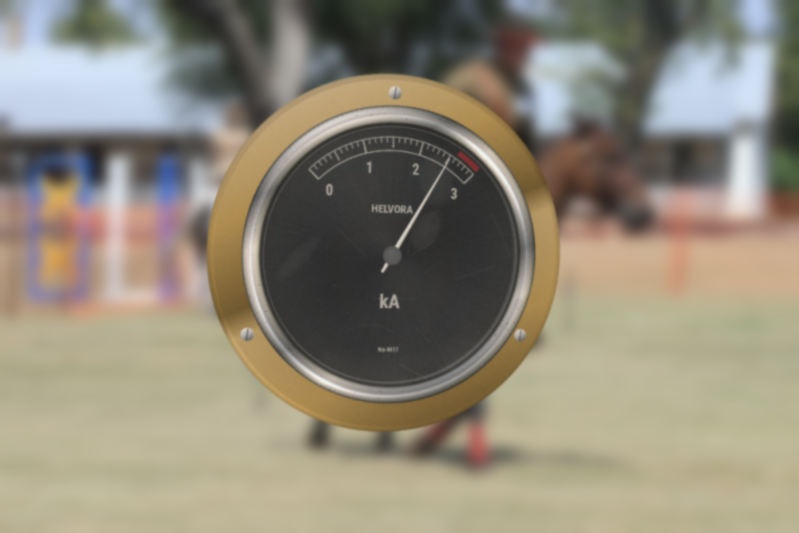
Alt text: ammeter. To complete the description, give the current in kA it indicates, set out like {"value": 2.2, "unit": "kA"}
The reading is {"value": 2.5, "unit": "kA"}
